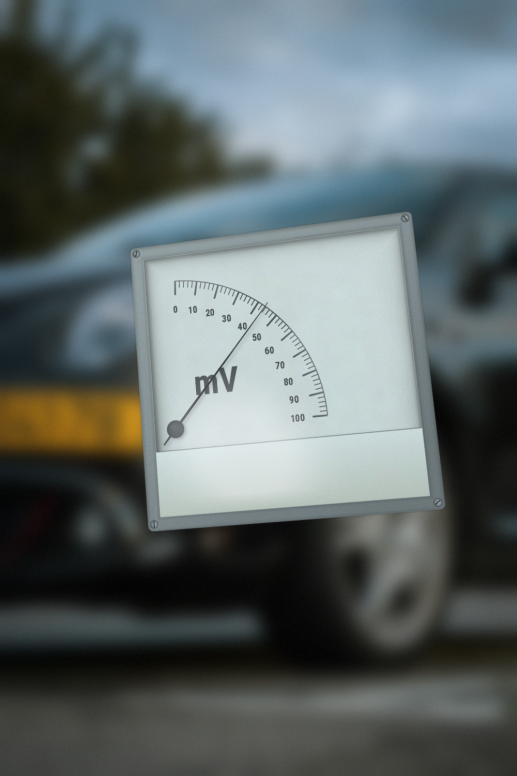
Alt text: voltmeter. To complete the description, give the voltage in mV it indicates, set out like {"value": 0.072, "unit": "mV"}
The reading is {"value": 44, "unit": "mV"}
